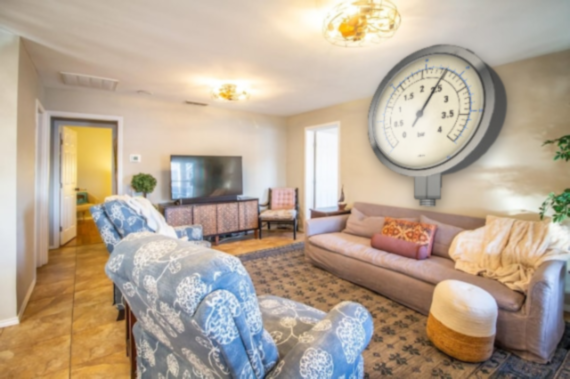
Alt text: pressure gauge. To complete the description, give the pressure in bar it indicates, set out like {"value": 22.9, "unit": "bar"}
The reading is {"value": 2.5, "unit": "bar"}
